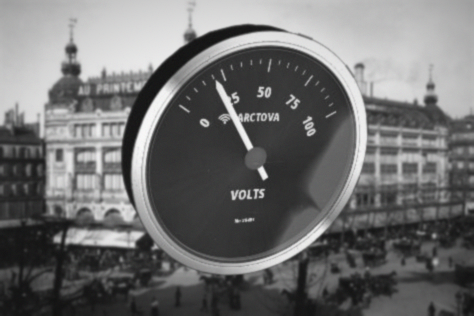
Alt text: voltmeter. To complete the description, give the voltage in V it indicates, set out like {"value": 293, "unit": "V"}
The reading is {"value": 20, "unit": "V"}
